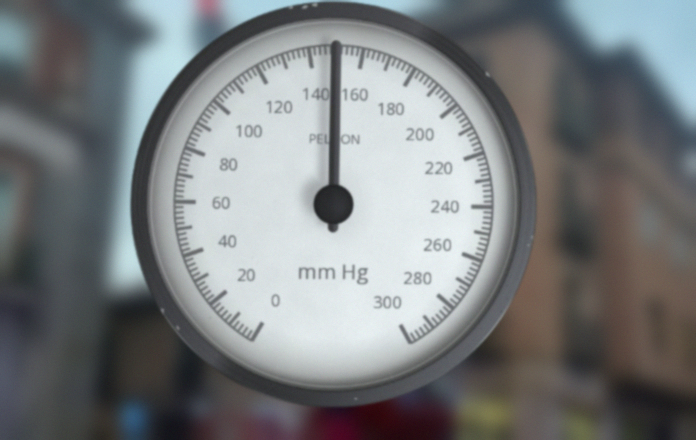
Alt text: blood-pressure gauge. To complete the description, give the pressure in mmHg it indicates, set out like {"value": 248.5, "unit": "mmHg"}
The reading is {"value": 150, "unit": "mmHg"}
